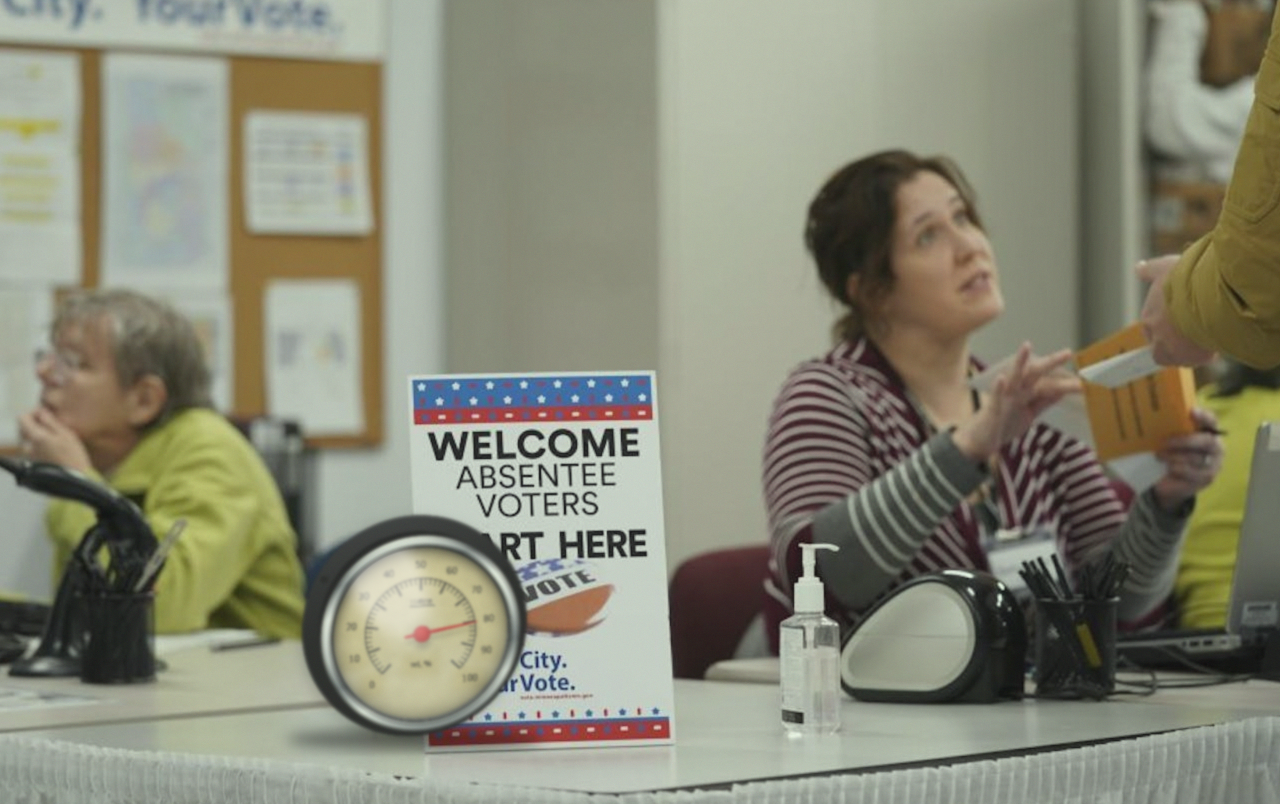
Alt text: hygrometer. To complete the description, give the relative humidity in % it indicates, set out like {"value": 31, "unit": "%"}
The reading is {"value": 80, "unit": "%"}
